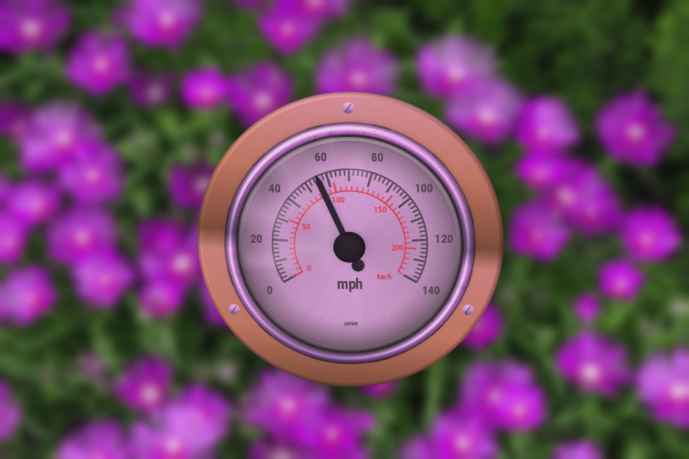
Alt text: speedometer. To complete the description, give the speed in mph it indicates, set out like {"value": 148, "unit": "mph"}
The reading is {"value": 56, "unit": "mph"}
